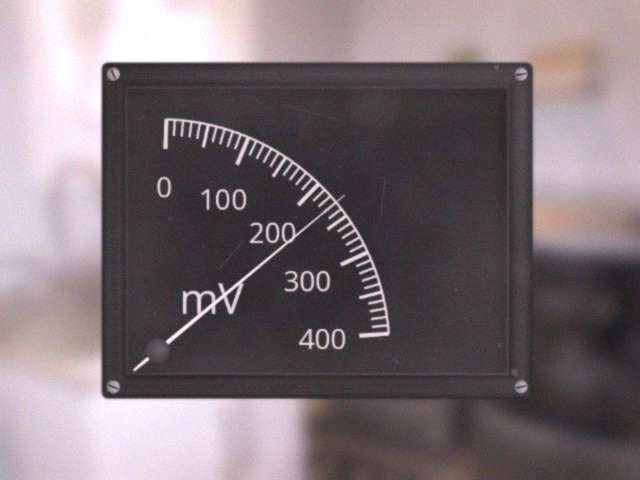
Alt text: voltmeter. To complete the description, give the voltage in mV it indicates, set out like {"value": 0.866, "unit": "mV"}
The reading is {"value": 230, "unit": "mV"}
